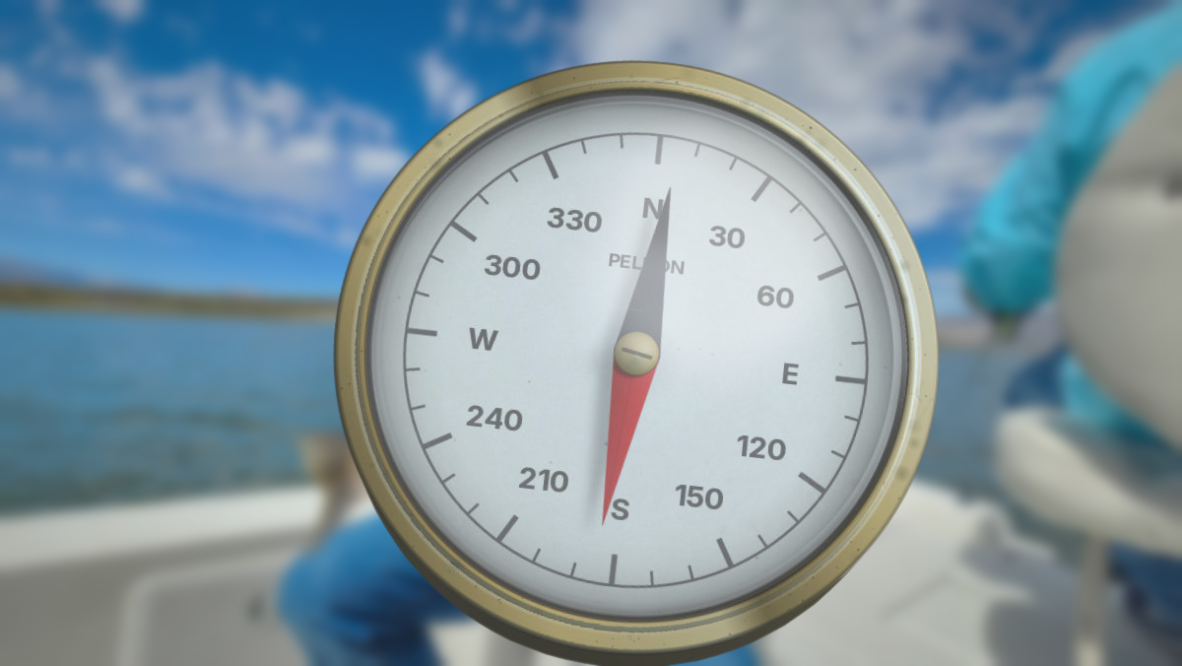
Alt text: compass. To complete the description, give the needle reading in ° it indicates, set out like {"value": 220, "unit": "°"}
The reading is {"value": 185, "unit": "°"}
